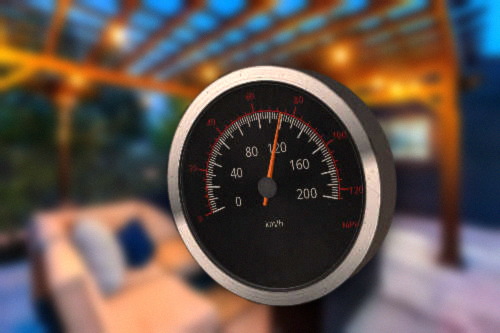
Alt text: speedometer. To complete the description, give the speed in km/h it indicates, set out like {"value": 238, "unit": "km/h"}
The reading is {"value": 120, "unit": "km/h"}
